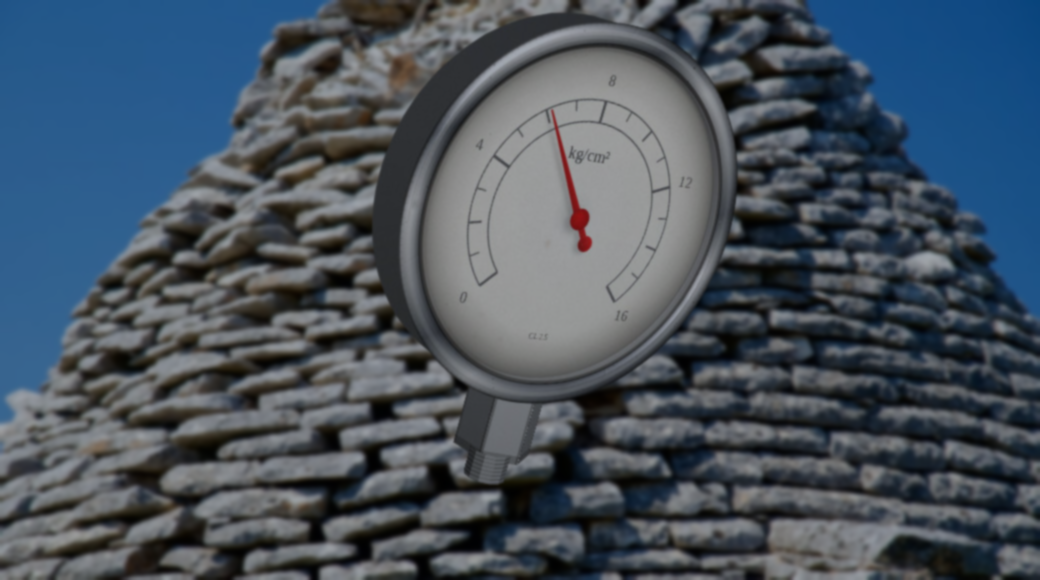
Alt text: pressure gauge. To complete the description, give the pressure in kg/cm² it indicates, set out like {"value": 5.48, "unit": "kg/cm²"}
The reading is {"value": 6, "unit": "kg/cm²"}
